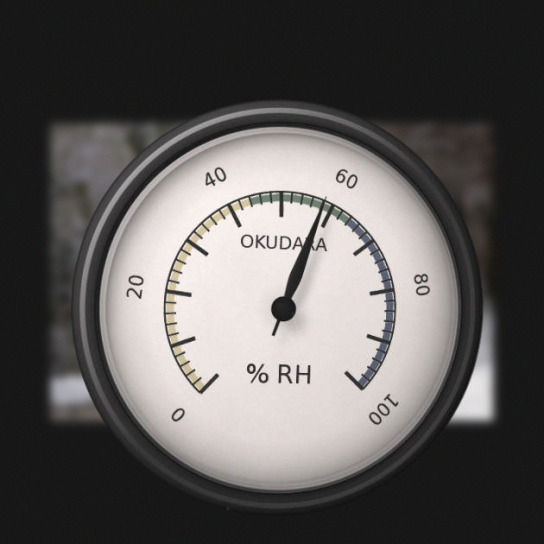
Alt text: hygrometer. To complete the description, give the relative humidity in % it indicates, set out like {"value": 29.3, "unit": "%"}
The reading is {"value": 58, "unit": "%"}
